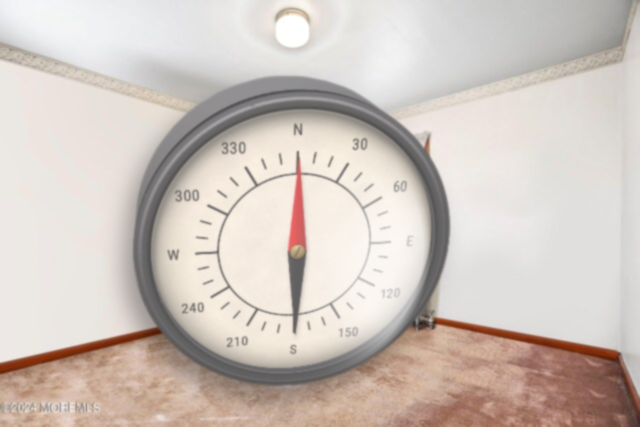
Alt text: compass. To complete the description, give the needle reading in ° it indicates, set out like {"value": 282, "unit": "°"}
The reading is {"value": 0, "unit": "°"}
